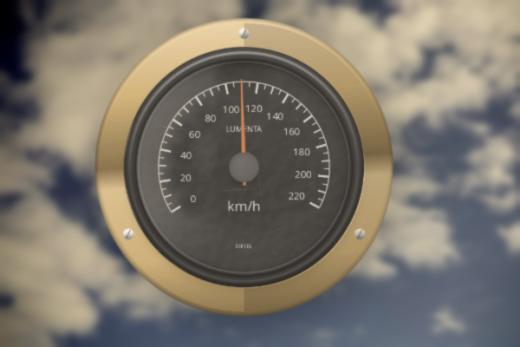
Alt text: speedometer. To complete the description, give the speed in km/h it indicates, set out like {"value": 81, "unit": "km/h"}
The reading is {"value": 110, "unit": "km/h"}
